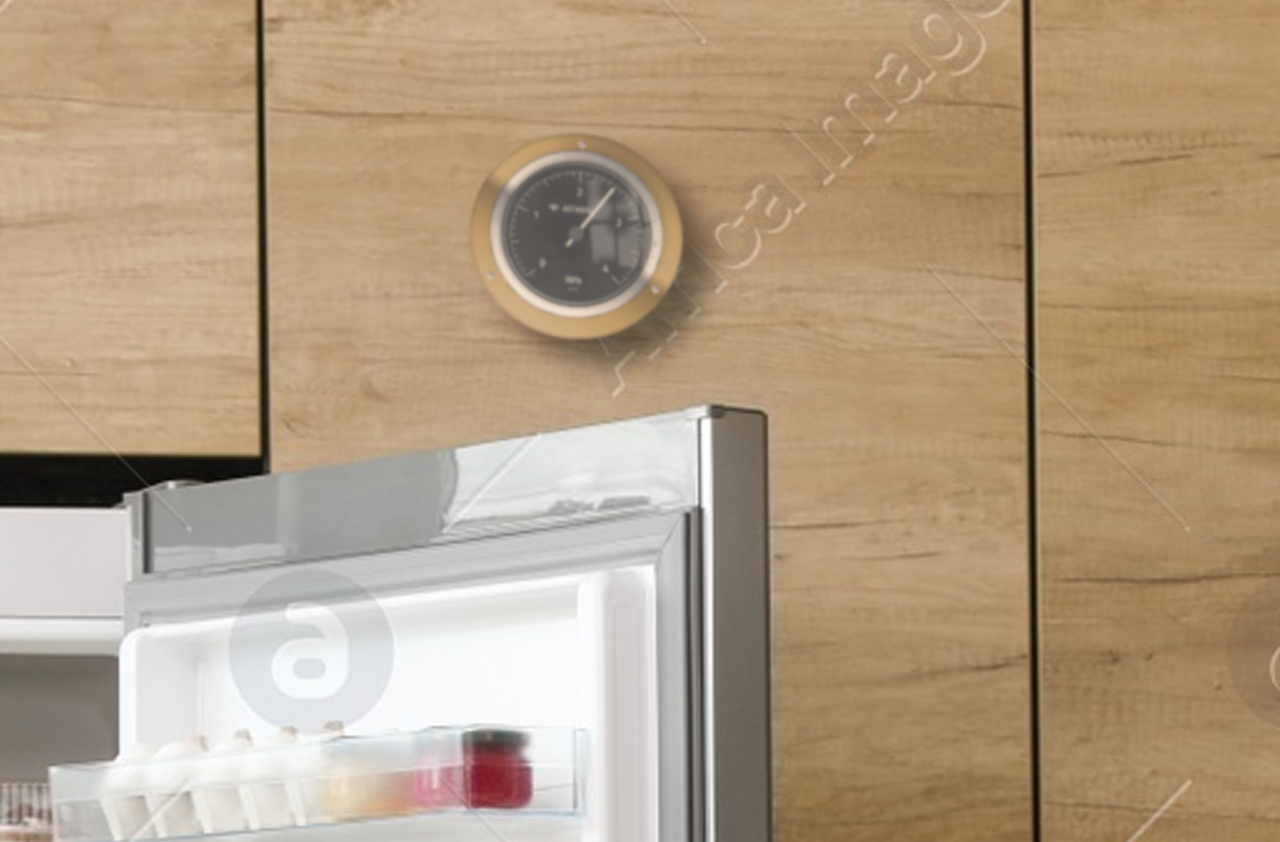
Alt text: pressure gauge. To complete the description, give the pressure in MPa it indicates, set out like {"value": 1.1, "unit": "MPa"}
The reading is {"value": 2.5, "unit": "MPa"}
